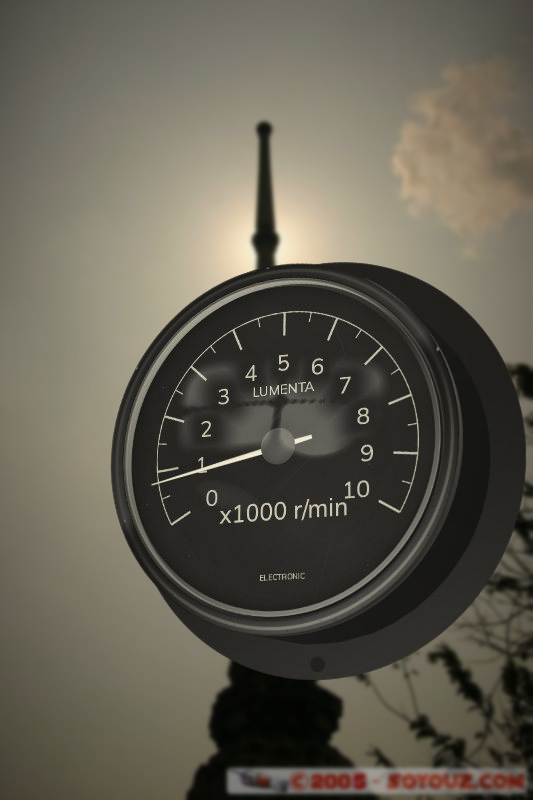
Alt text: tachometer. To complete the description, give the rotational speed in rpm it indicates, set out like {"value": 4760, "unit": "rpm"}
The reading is {"value": 750, "unit": "rpm"}
